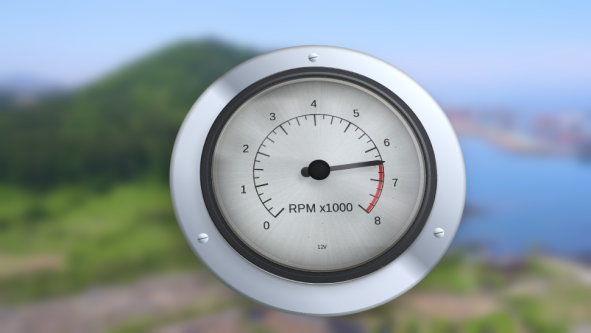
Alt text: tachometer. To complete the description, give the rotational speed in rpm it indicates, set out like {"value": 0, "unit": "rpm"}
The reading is {"value": 6500, "unit": "rpm"}
